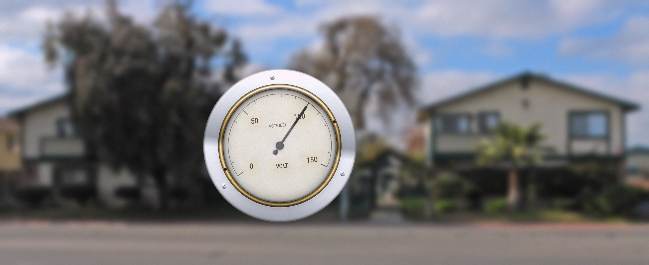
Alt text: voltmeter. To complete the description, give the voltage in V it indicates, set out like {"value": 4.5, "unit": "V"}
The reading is {"value": 100, "unit": "V"}
